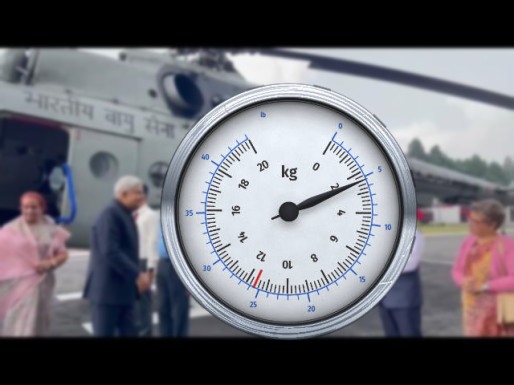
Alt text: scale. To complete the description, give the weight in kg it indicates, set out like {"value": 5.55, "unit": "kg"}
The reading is {"value": 2.4, "unit": "kg"}
